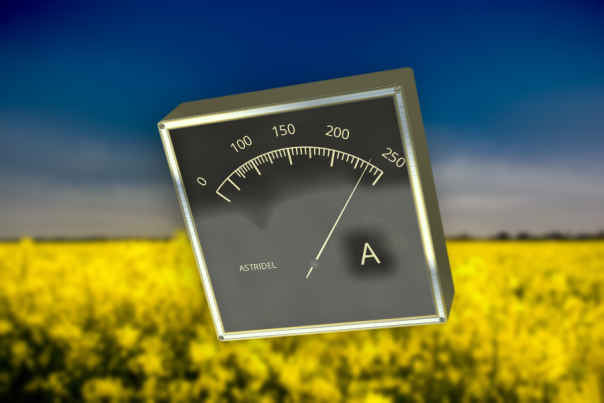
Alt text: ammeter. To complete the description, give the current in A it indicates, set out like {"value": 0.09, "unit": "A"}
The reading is {"value": 235, "unit": "A"}
